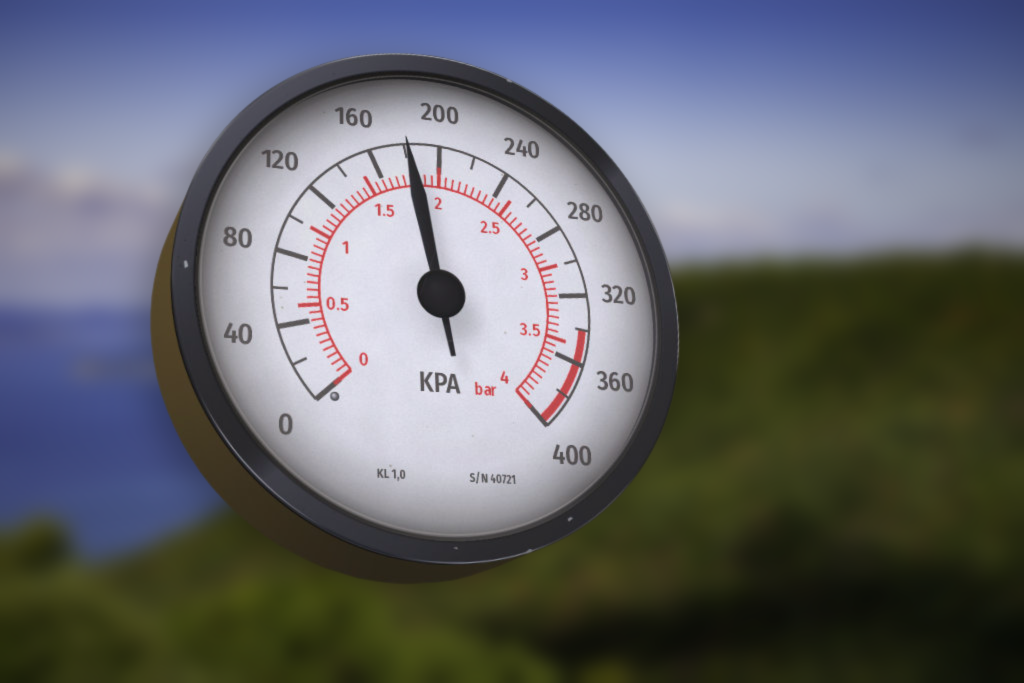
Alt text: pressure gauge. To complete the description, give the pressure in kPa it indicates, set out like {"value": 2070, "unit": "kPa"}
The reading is {"value": 180, "unit": "kPa"}
